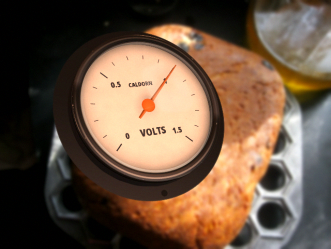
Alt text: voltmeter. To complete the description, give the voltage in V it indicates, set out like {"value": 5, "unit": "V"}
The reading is {"value": 1, "unit": "V"}
